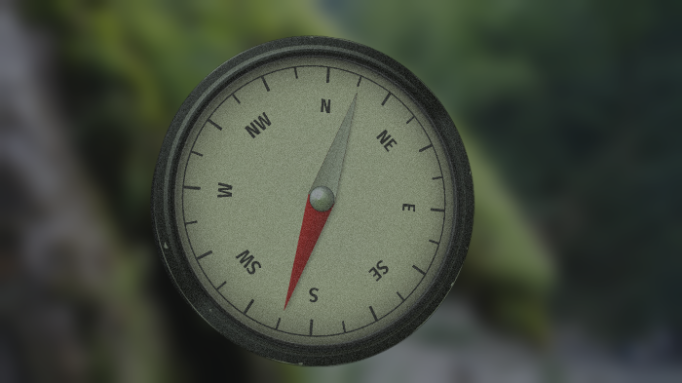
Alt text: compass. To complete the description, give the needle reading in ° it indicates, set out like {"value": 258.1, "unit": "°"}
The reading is {"value": 195, "unit": "°"}
